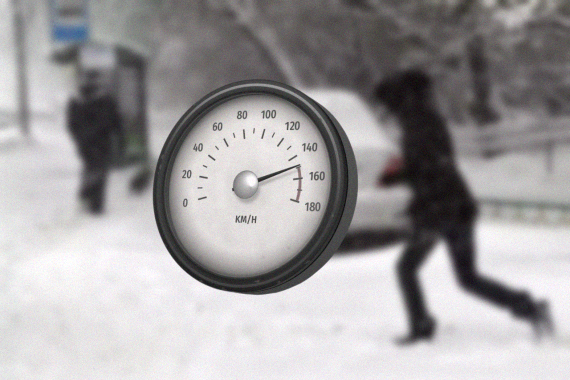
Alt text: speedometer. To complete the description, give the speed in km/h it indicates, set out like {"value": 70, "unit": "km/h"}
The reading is {"value": 150, "unit": "km/h"}
